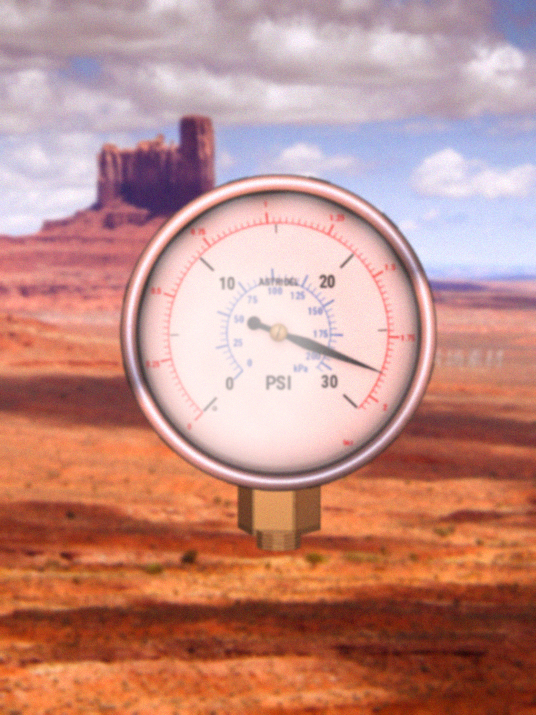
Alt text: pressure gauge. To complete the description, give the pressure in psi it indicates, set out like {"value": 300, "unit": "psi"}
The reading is {"value": 27.5, "unit": "psi"}
